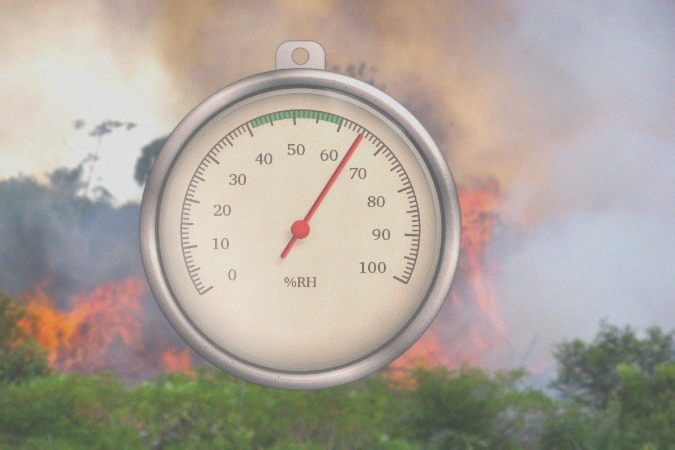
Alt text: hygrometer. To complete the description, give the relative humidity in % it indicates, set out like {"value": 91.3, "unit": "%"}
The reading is {"value": 65, "unit": "%"}
